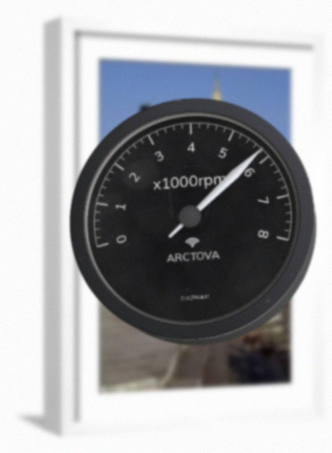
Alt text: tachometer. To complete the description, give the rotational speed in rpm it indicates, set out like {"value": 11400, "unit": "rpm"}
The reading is {"value": 5800, "unit": "rpm"}
